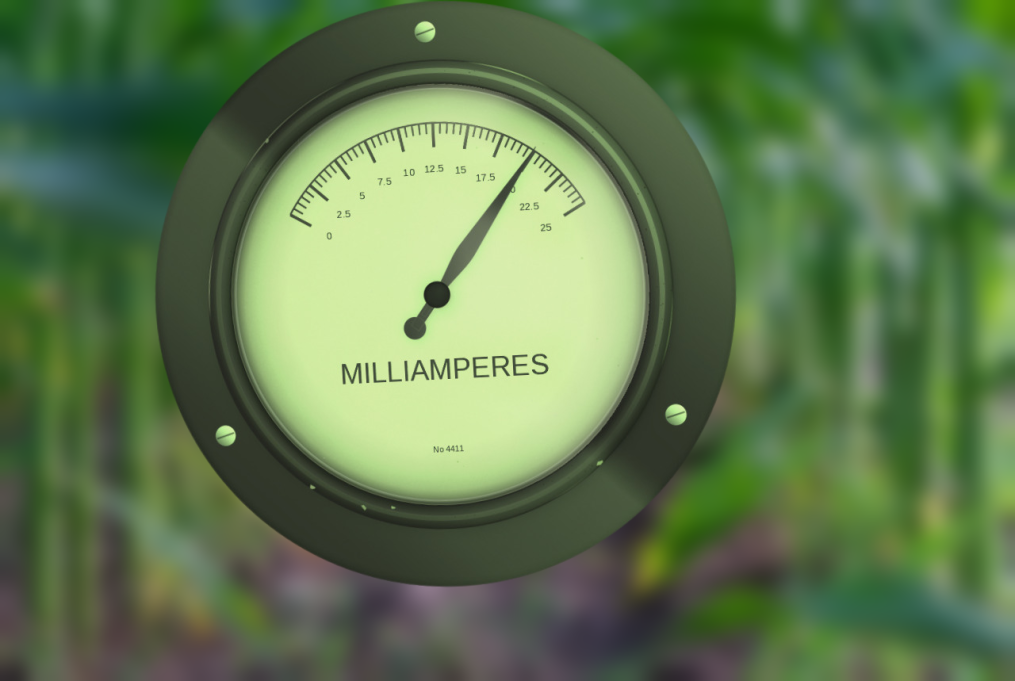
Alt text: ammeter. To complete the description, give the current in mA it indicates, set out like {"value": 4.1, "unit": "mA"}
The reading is {"value": 20, "unit": "mA"}
